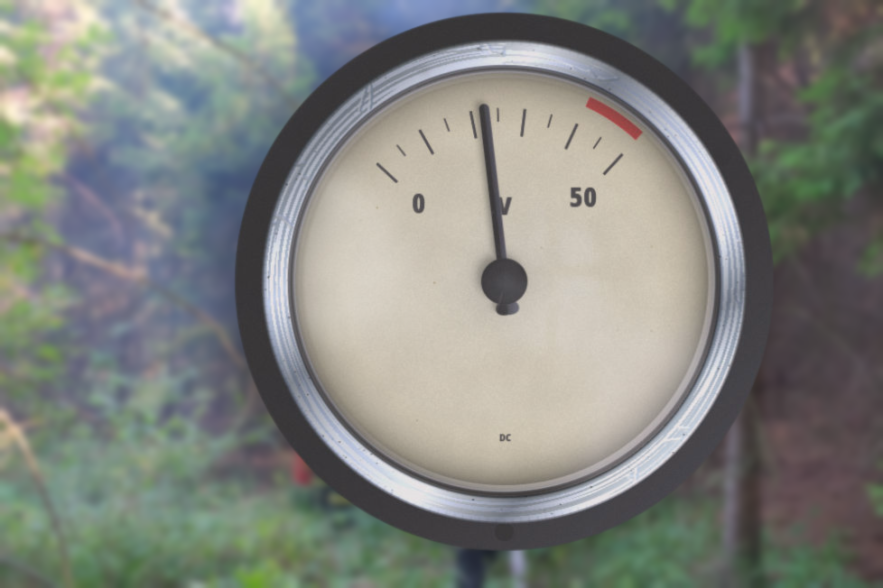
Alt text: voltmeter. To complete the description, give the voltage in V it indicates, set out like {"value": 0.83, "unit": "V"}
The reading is {"value": 22.5, "unit": "V"}
